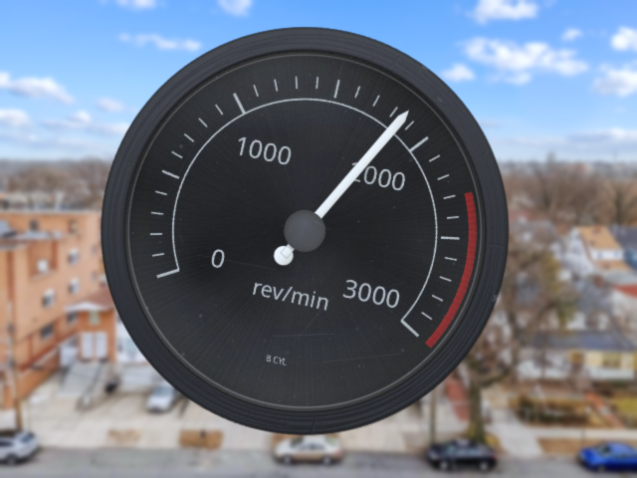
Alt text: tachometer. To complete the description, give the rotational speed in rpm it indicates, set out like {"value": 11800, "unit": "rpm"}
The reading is {"value": 1850, "unit": "rpm"}
